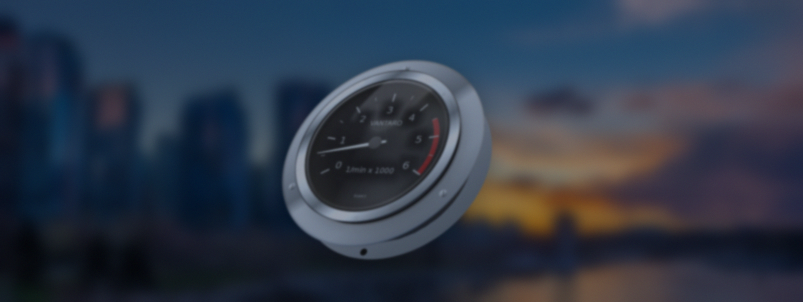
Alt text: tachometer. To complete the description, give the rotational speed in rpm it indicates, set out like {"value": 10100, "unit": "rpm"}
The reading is {"value": 500, "unit": "rpm"}
